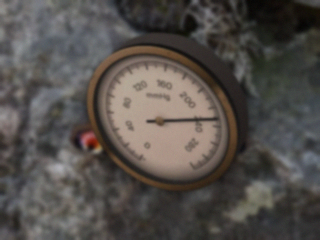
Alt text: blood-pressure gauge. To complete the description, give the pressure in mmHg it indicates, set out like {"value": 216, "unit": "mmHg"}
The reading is {"value": 230, "unit": "mmHg"}
